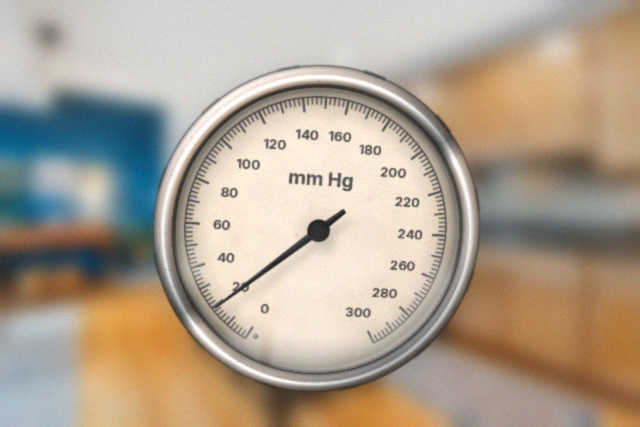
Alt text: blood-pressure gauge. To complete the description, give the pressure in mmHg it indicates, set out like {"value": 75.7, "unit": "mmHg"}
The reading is {"value": 20, "unit": "mmHg"}
